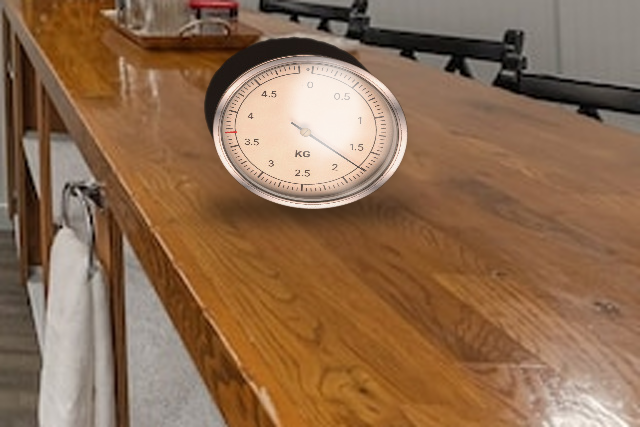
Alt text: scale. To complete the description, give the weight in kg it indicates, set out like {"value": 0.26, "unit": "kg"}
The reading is {"value": 1.75, "unit": "kg"}
